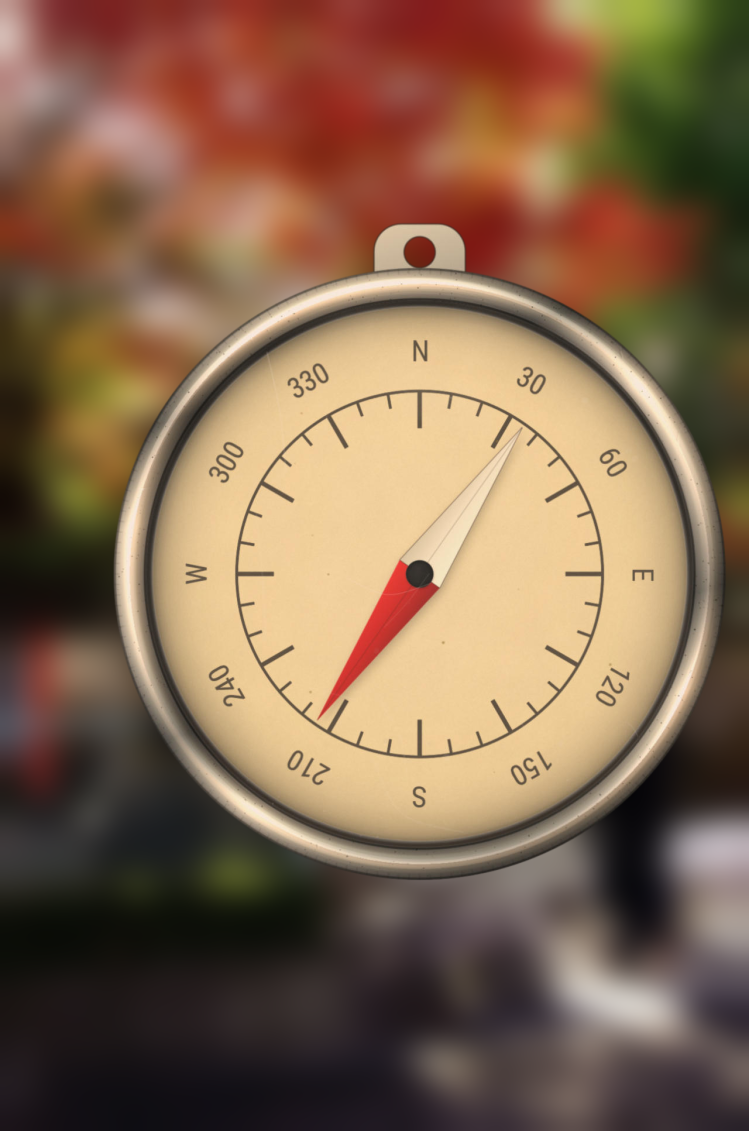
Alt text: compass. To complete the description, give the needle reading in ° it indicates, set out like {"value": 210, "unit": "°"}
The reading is {"value": 215, "unit": "°"}
